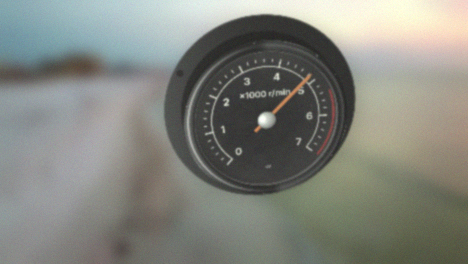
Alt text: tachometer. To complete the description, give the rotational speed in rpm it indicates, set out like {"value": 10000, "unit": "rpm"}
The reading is {"value": 4800, "unit": "rpm"}
